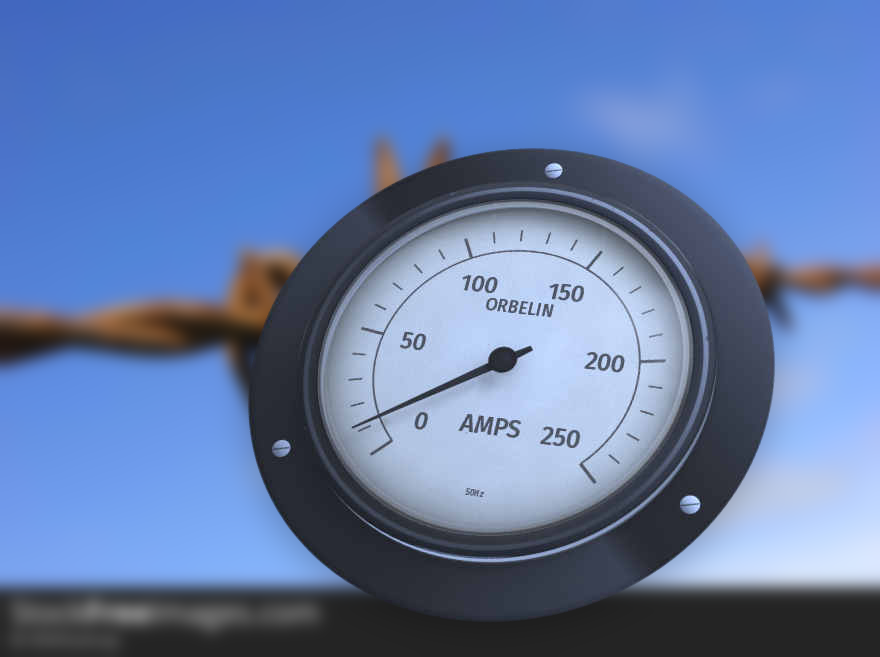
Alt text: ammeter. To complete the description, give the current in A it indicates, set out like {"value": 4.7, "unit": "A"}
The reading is {"value": 10, "unit": "A"}
